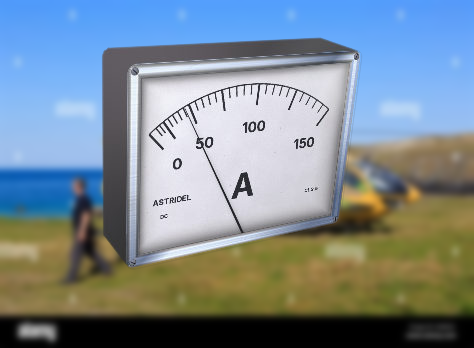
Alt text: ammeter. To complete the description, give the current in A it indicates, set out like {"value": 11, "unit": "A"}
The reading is {"value": 45, "unit": "A"}
